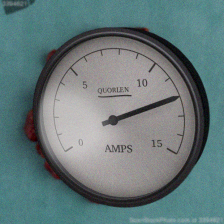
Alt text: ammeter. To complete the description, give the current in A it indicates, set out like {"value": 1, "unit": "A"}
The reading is {"value": 12, "unit": "A"}
